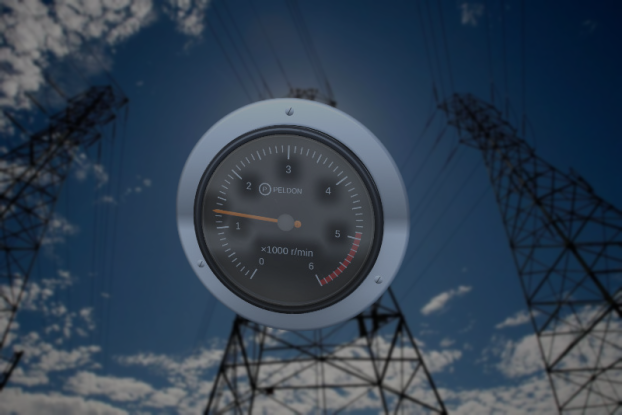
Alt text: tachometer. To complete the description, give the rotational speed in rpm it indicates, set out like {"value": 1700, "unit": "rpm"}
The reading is {"value": 1300, "unit": "rpm"}
